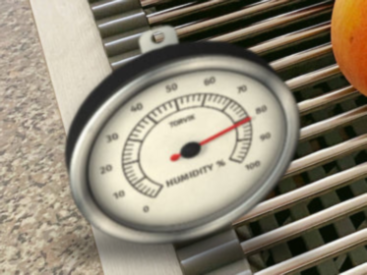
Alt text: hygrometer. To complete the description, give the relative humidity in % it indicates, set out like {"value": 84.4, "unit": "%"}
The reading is {"value": 80, "unit": "%"}
